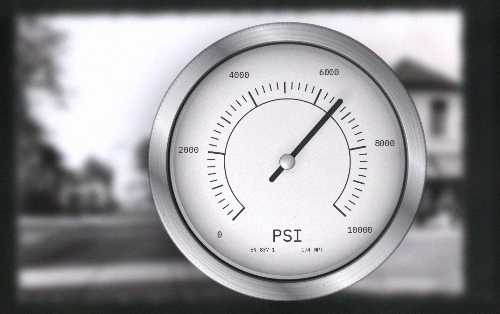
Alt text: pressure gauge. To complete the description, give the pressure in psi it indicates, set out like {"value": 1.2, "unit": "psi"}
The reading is {"value": 6600, "unit": "psi"}
